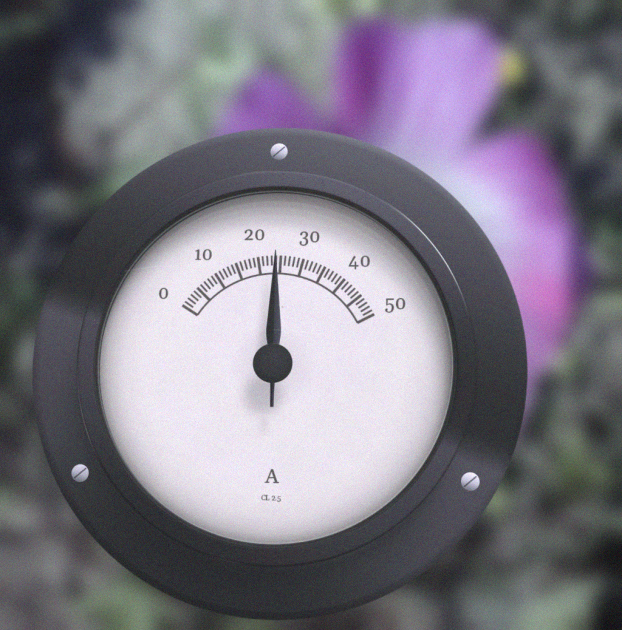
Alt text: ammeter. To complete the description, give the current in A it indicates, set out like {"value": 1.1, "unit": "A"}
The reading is {"value": 24, "unit": "A"}
